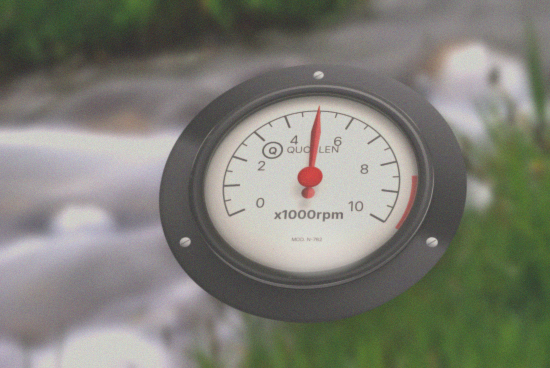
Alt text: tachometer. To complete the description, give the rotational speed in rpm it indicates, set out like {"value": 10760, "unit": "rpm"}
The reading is {"value": 5000, "unit": "rpm"}
